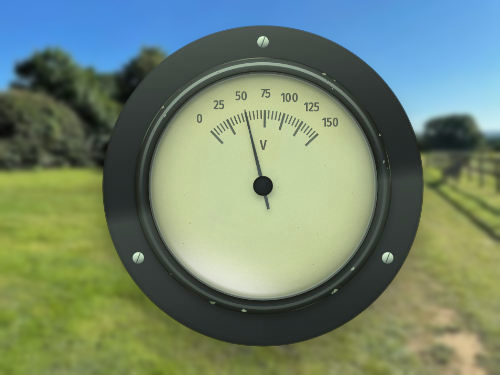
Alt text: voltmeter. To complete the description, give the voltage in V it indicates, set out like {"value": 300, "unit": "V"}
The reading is {"value": 50, "unit": "V"}
